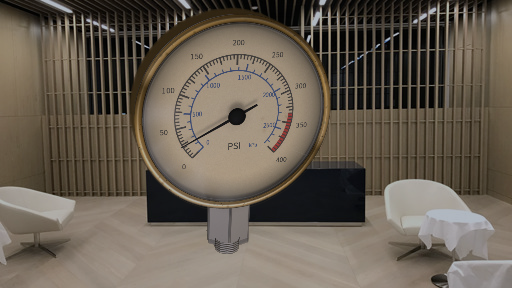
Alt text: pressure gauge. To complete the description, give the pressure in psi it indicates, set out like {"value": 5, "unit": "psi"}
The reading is {"value": 25, "unit": "psi"}
